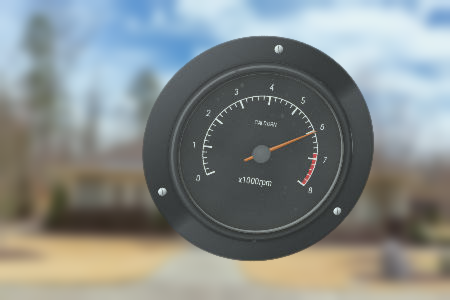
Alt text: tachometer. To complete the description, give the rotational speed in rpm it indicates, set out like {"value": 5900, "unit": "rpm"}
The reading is {"value": 6000, "unit": "rpm"}
